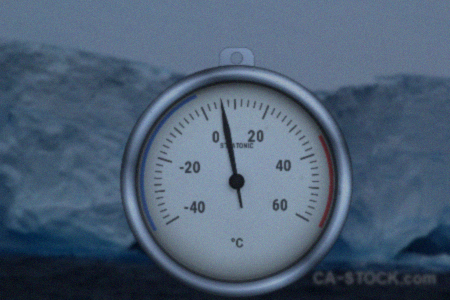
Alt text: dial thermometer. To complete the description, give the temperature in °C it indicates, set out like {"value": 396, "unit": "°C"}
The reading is {"value": 6, "unit": "°C"}
